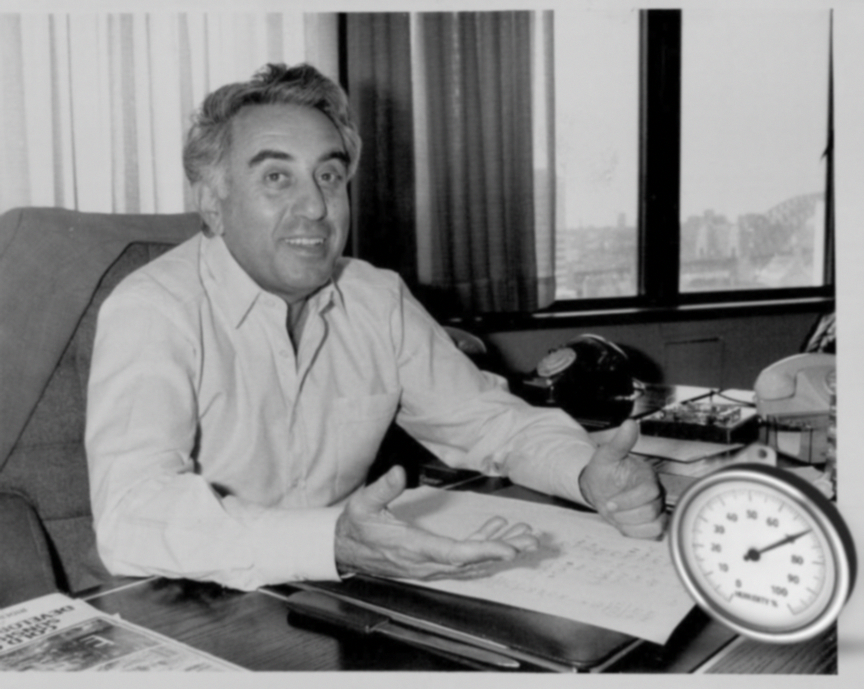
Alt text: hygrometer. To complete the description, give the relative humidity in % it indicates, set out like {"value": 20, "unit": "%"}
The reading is {"value": 70, "unit": "%"}
